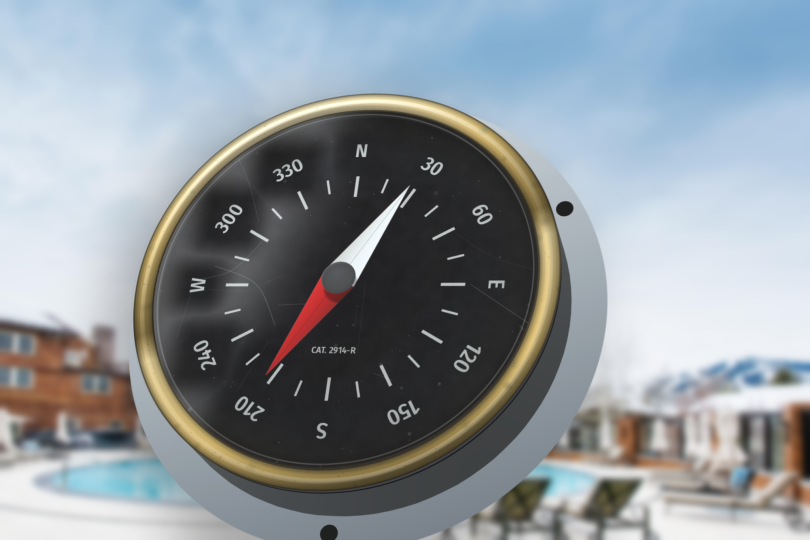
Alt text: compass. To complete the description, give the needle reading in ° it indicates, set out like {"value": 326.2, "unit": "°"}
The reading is {"value": 210, "unit": "°"}
